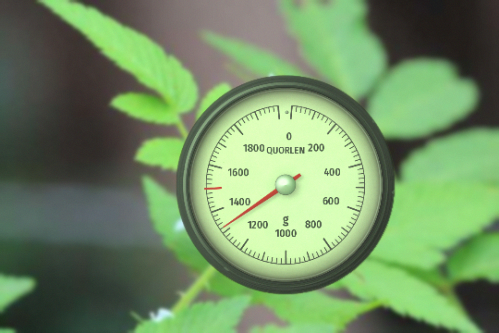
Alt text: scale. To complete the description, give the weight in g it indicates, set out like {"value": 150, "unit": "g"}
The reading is {"value": 1320, "unit": "g"}
